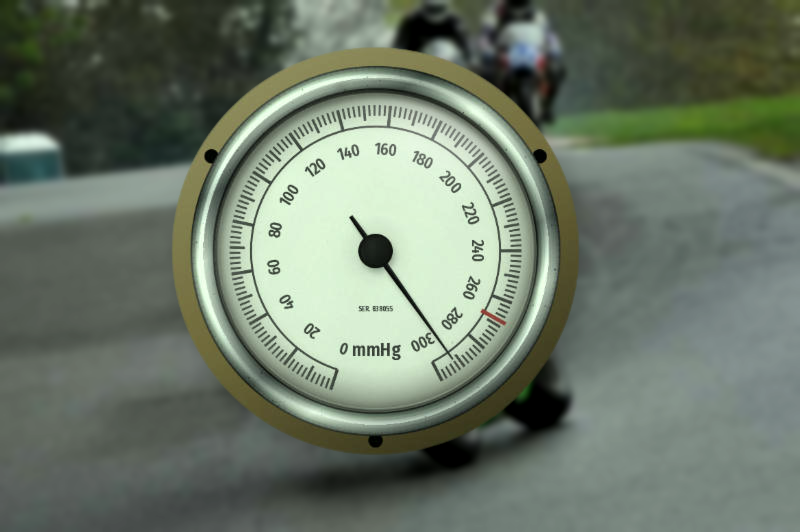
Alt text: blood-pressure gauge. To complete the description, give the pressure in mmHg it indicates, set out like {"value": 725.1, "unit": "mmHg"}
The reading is {"value": 292, "unit": "mmHg"}
